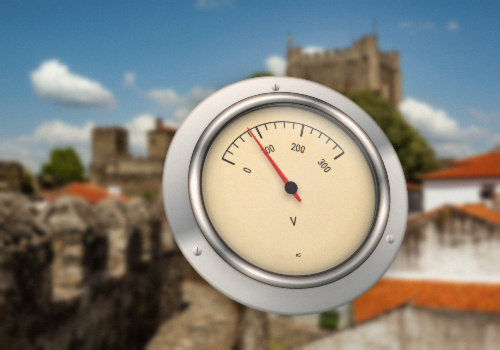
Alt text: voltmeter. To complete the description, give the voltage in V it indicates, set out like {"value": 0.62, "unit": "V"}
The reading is {"value": 80, "unit": "V"}
